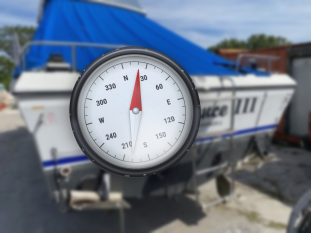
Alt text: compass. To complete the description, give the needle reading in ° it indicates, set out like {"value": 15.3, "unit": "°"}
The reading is {"value": 20, "unit": "°"}
